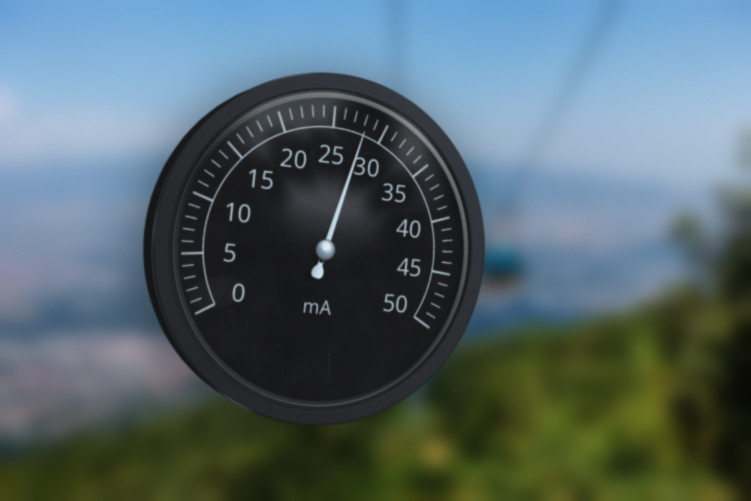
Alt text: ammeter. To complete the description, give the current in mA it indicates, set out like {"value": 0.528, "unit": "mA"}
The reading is {"value": 28, "unit": "mA"}
